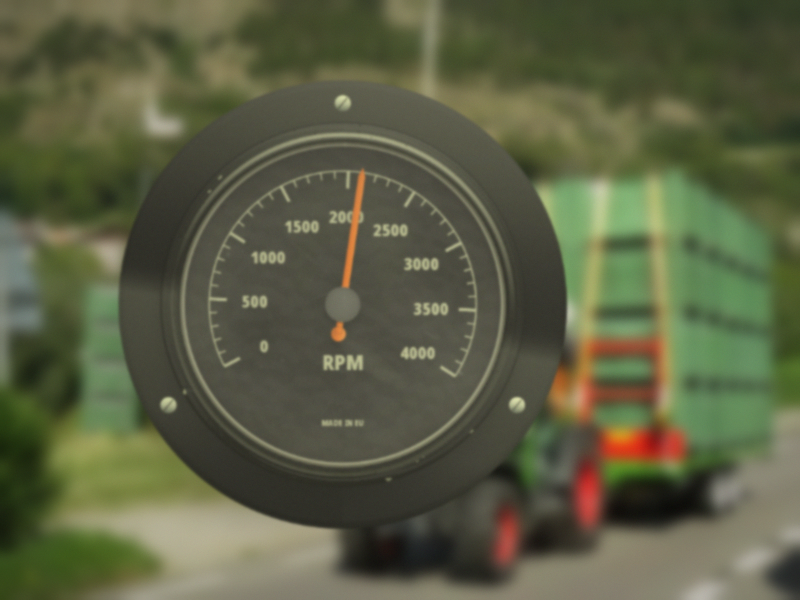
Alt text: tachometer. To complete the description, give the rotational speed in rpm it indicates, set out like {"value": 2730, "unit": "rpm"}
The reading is {"value": 2100, "unit": "rpm"}
